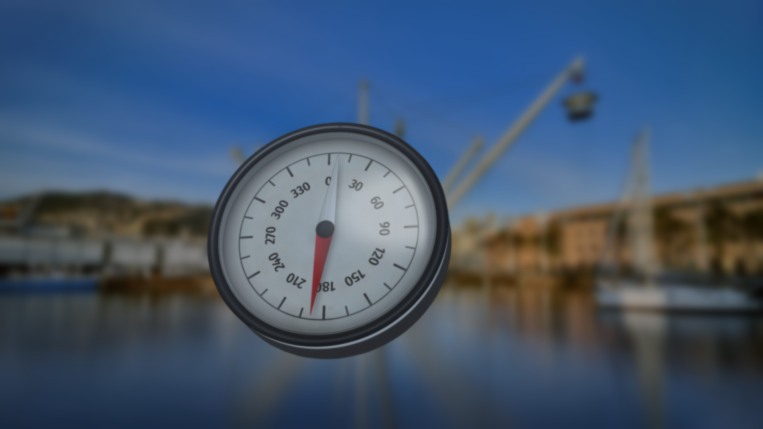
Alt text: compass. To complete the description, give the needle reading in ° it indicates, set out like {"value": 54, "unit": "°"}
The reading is {"value": 187.5, "unit": "°"}
